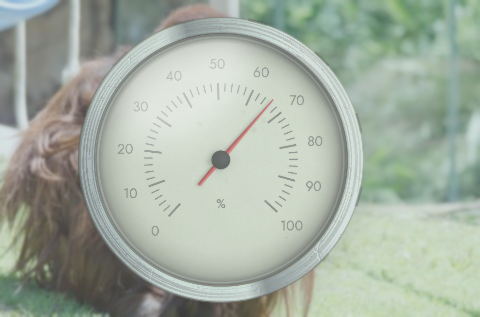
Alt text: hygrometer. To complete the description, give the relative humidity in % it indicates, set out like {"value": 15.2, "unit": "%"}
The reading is {"value": 66, "unit": "%"}
